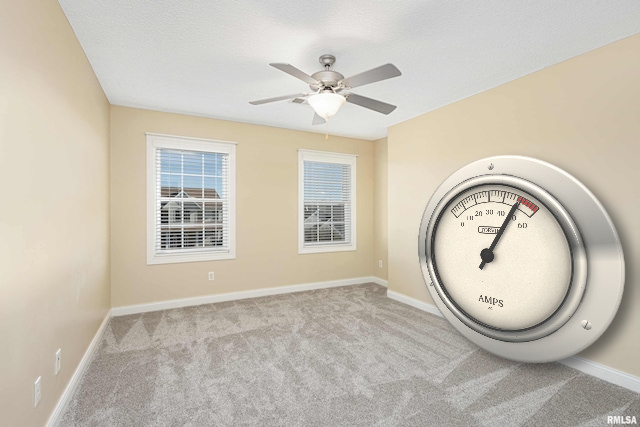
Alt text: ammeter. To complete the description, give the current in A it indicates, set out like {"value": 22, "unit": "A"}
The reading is {"value": 50, "unit": "A"}
